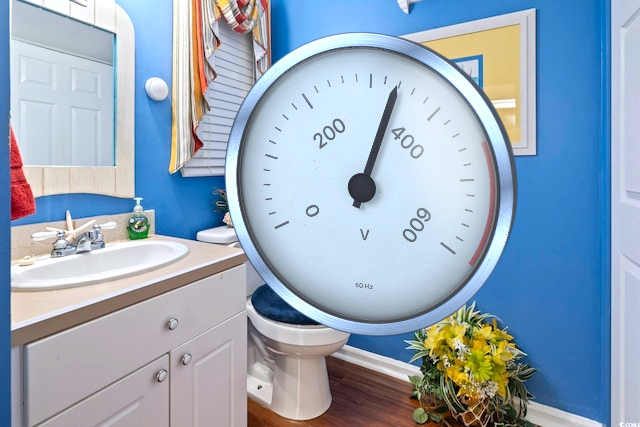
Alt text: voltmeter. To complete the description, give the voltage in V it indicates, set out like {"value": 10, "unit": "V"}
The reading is {"value": 340, "unit": "V"}
